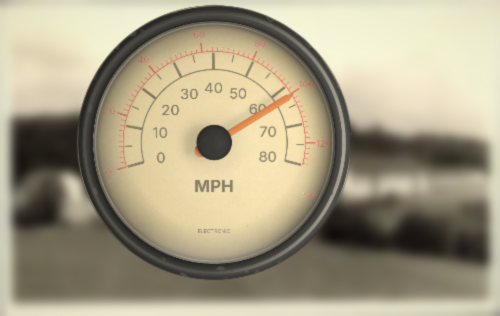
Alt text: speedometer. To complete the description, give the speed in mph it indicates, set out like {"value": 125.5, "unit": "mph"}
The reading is {"value": 62.5, "unit": "mph"}
